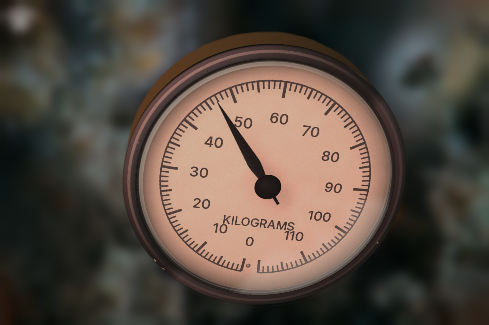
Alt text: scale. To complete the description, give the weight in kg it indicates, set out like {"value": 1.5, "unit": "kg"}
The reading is {"value": 47, "unit": "kg"}
